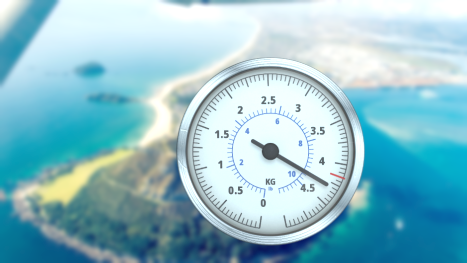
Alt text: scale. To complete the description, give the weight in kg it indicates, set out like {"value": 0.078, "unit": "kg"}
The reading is {"value": 4.3, "unit": "kg"}
